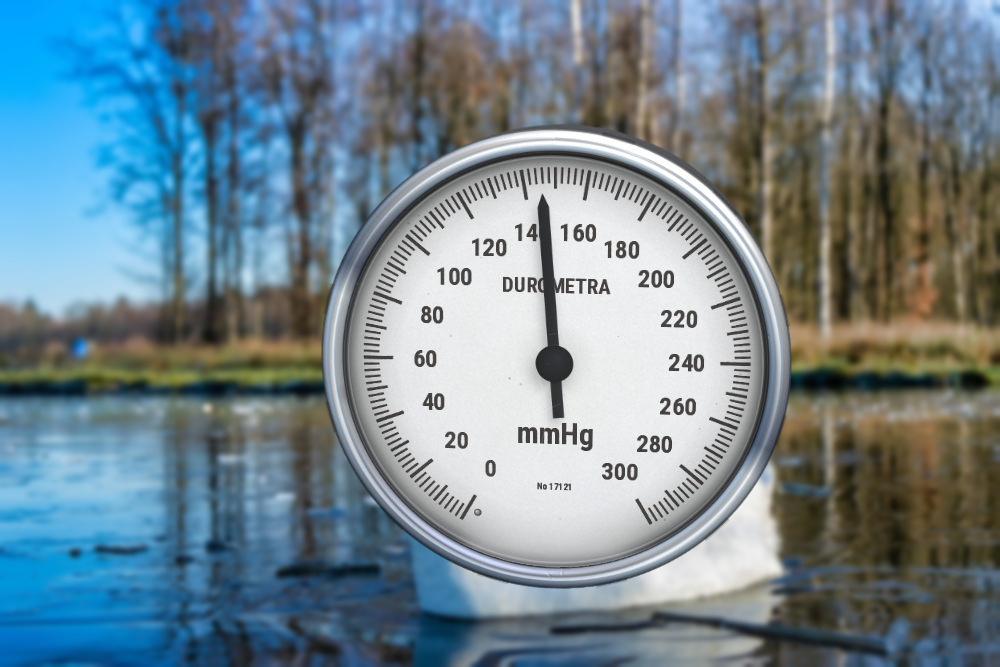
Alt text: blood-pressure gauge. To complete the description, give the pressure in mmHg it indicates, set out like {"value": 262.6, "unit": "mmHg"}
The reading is {"value": 146, "unit": "mmHg"}
